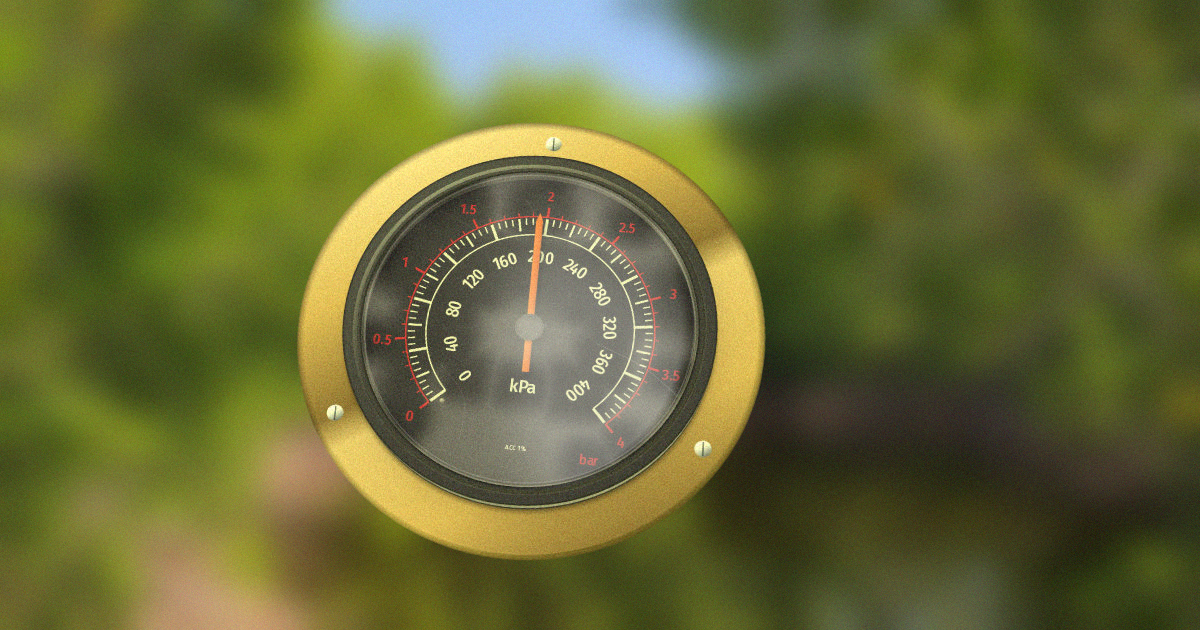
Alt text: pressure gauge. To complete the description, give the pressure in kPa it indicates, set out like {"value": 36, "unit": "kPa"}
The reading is {"value": 195, "unit": "kPa"}
